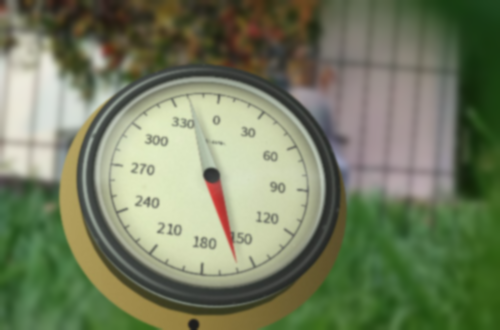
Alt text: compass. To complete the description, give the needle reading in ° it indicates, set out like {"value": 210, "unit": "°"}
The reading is {"value": 160, "unit": "°"}
